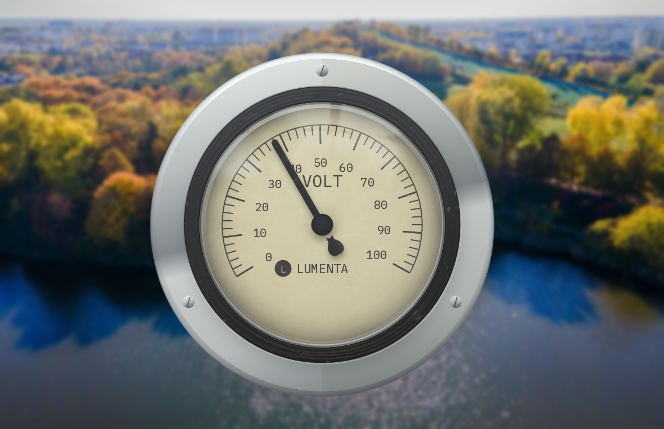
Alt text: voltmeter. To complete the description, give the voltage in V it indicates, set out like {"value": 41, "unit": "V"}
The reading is {"value": 38, "unit": "V"}
